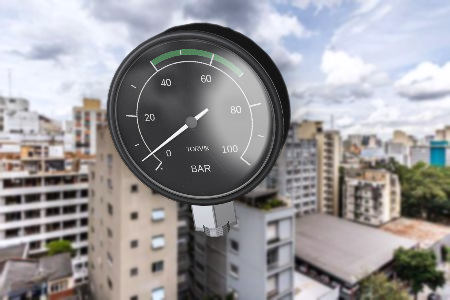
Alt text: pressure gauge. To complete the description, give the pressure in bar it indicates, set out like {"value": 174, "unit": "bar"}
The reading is {"value": 5, "unit": "bar"}
